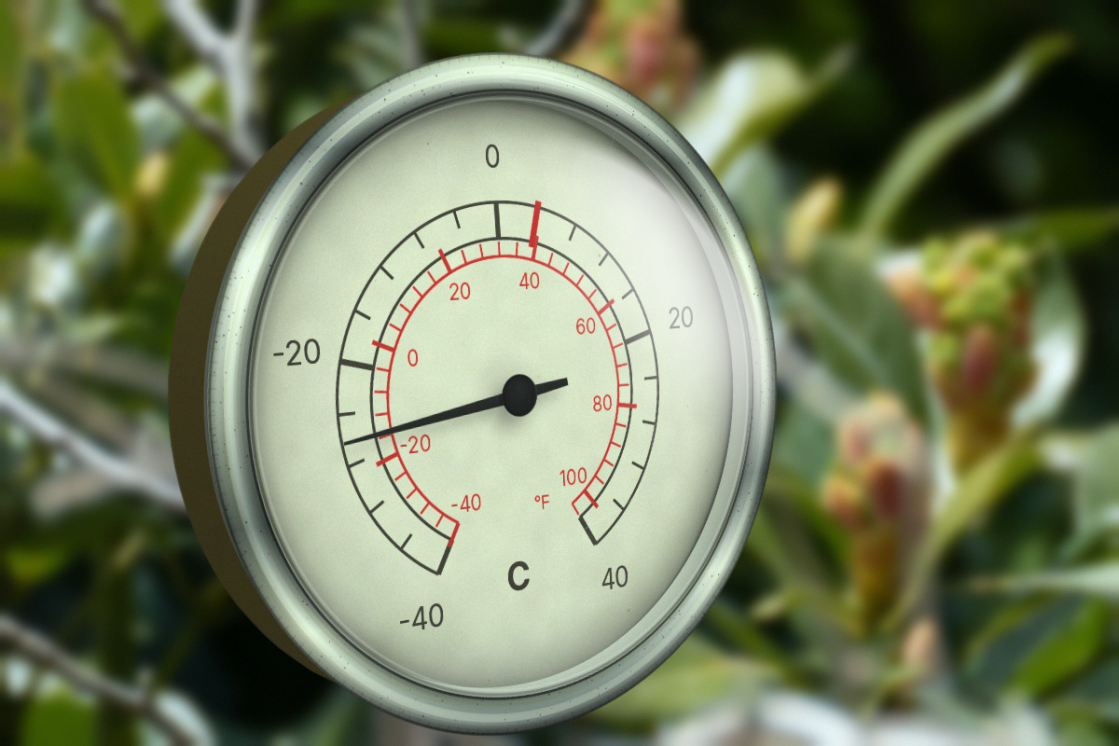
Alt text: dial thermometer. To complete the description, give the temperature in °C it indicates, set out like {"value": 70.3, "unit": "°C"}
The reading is {"value": -26, "unit": "°C"}
